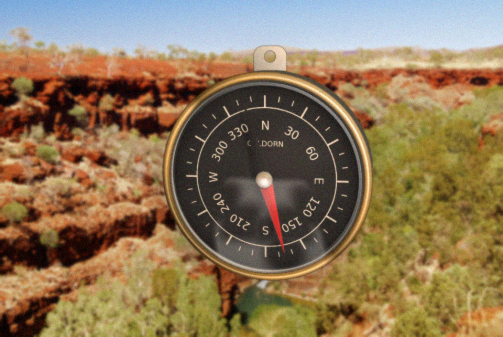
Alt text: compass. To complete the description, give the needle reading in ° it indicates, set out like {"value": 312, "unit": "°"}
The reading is {"value": 165, "unit": "°"}
